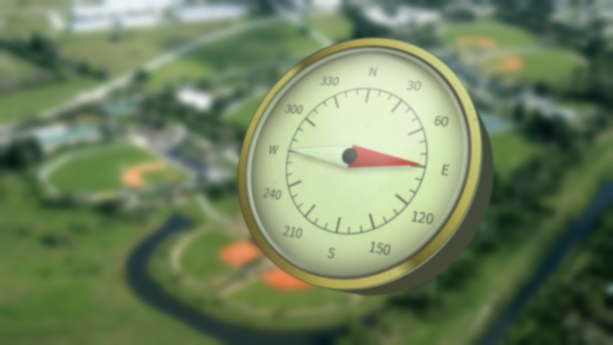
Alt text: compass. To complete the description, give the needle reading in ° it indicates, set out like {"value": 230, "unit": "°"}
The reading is {"value": 90, "unit": "°"}
